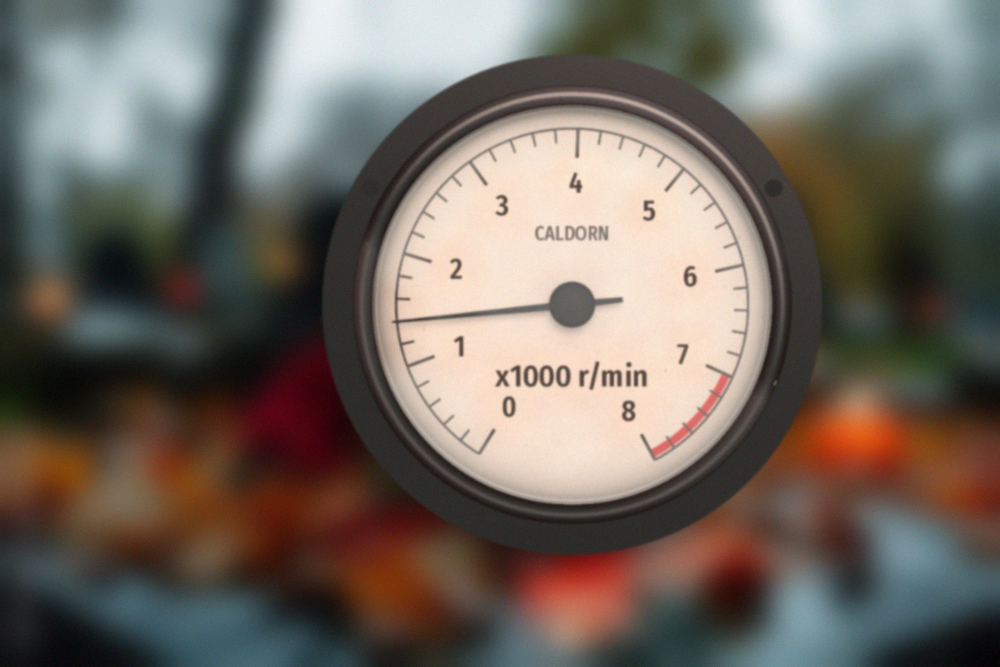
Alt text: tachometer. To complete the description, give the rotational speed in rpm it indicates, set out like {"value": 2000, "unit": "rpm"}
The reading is {"value": 1400, "unit": "rpm"}
